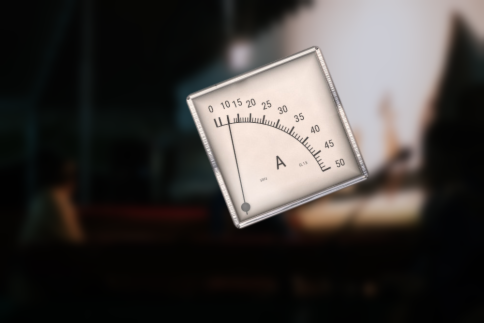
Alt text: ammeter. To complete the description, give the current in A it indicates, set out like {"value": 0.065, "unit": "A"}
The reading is {"value": 10, "unit": "A"}
